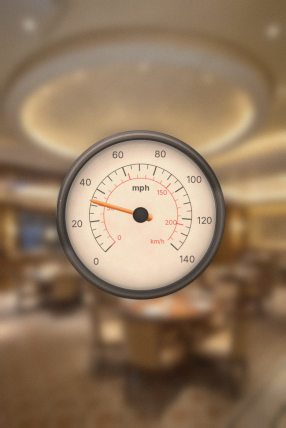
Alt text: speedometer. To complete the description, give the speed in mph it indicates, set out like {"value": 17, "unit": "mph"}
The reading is {"value": 32.5, "unit": "mph"}
